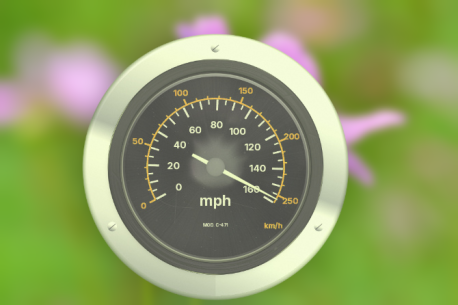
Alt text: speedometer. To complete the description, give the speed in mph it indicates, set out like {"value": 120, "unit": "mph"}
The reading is {"value": 157.5, "unit": "mph"}
